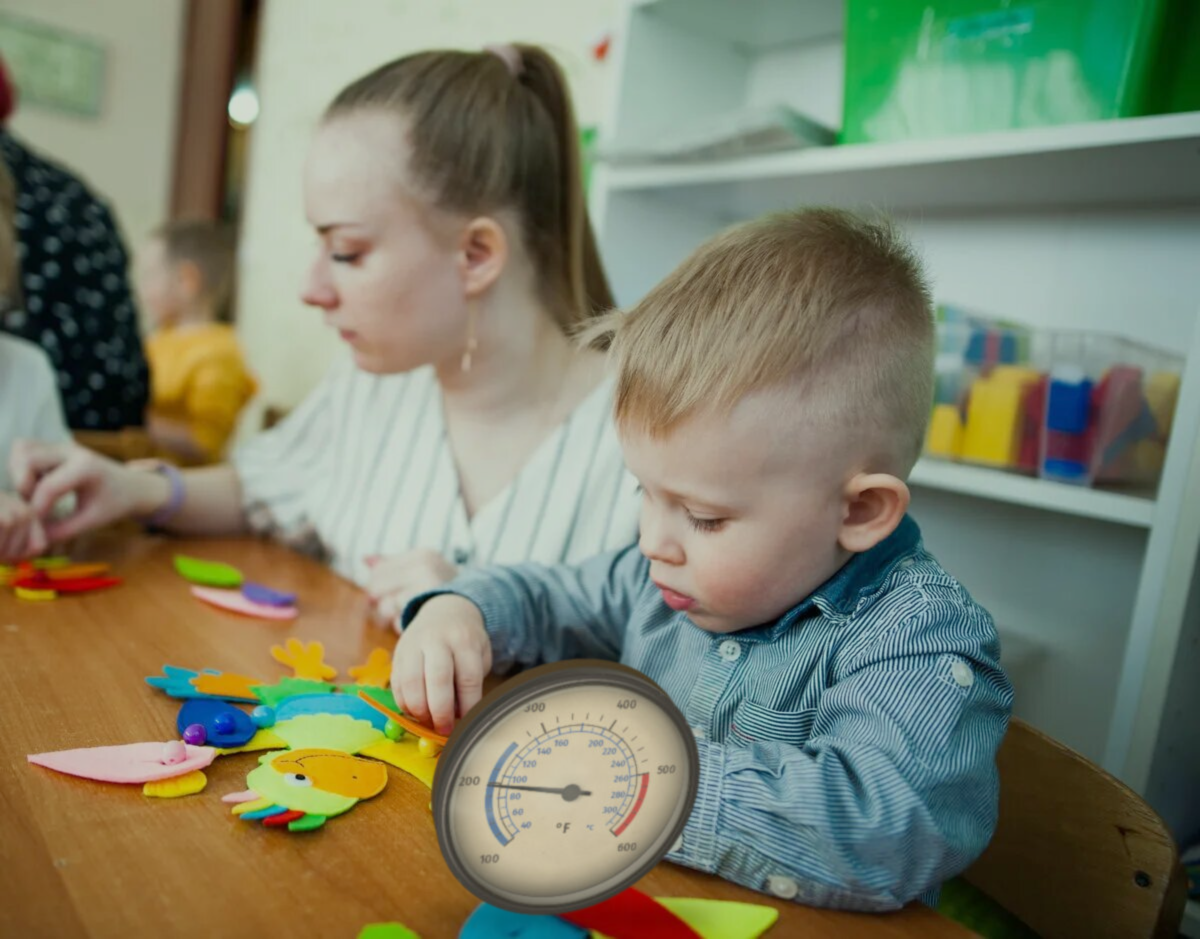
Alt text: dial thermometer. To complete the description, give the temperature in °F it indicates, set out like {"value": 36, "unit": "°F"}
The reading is {"value": 200, "unit": "°F"}
